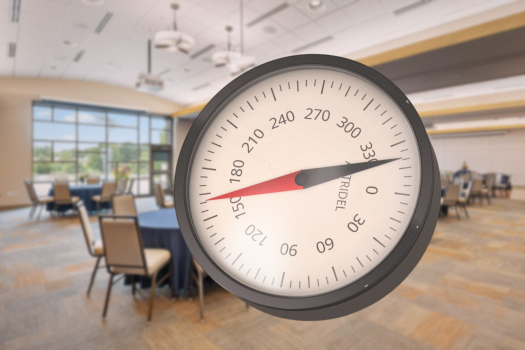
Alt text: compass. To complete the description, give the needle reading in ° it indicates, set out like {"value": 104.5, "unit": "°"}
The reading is {"value": 160, "unit": "°"}
